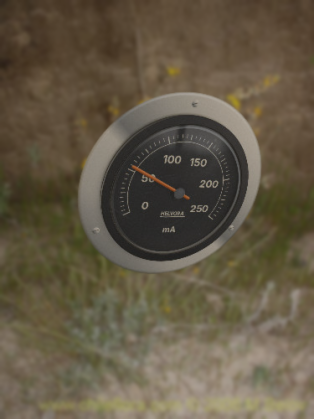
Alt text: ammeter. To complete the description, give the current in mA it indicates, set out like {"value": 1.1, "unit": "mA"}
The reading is {"value": 55, "unit": "mA"}
